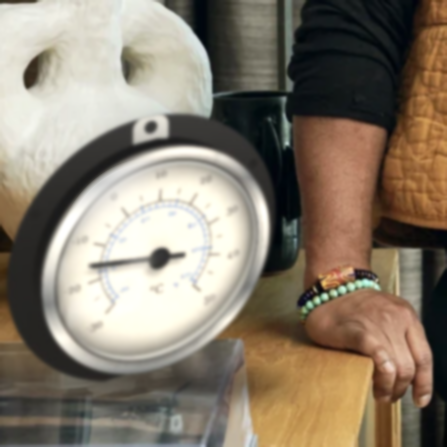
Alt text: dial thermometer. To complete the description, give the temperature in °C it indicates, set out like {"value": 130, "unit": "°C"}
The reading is {"value": -15, "unit": "°C"}
